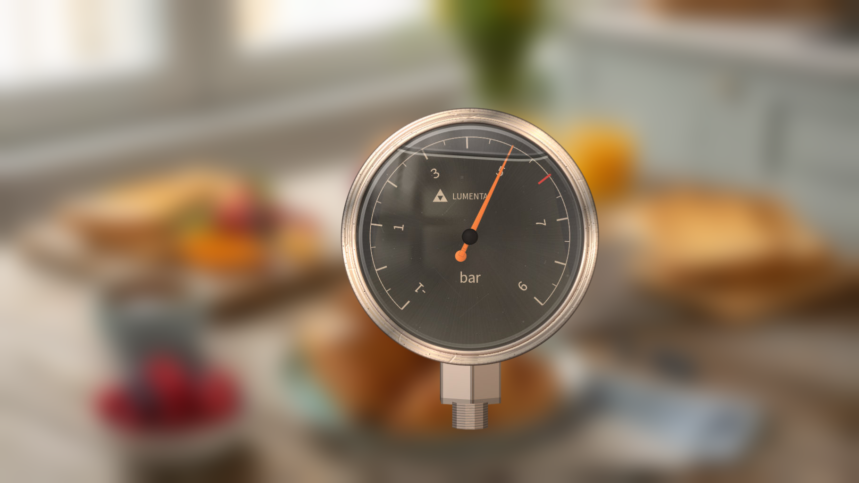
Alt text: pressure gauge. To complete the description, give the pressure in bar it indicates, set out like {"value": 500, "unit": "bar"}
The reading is {"value": 5, "unit": "bar"}
